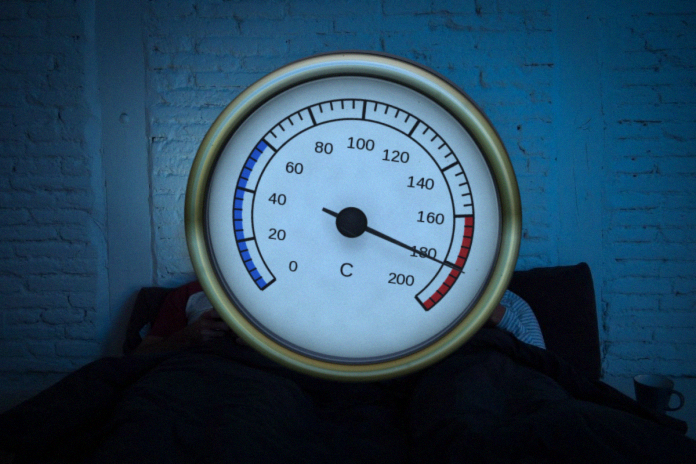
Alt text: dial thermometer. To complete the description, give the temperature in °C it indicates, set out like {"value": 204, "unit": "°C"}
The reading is {"value": 180, "unit": "°C"}
